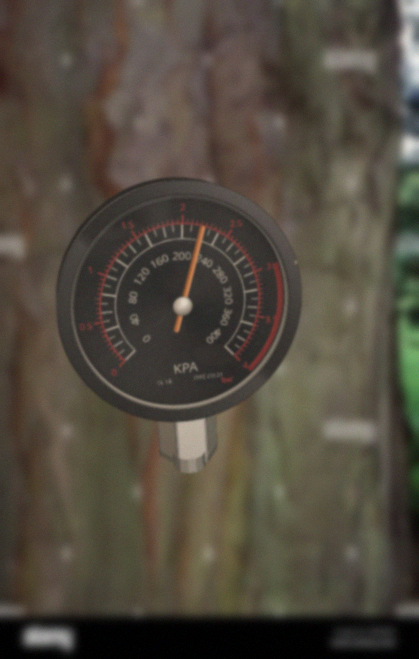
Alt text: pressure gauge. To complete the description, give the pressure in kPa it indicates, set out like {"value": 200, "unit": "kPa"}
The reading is {"value": 220, "unit": "kPa"}
